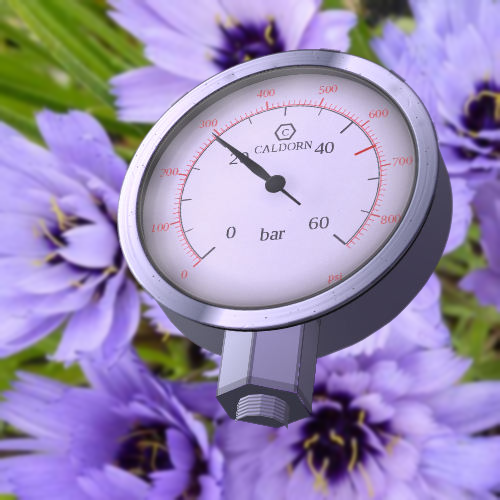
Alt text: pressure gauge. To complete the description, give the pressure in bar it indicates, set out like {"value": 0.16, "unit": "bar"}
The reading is {"value": 20, "unit": "bar"}
